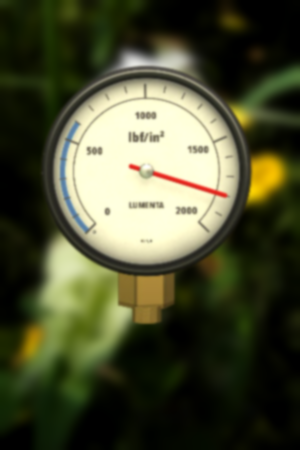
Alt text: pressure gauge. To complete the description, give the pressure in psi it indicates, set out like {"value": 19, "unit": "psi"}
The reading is {"value": 1800, "unit": "psi"}
